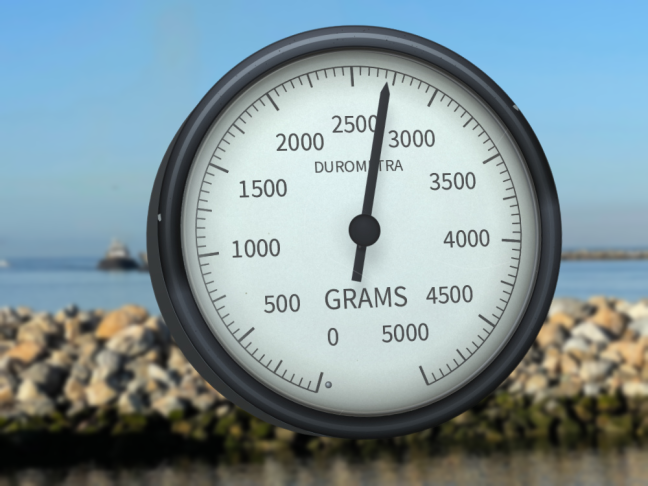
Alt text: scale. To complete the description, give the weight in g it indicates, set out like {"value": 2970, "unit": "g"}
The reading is {"value": 2700, "unit": "g"}
